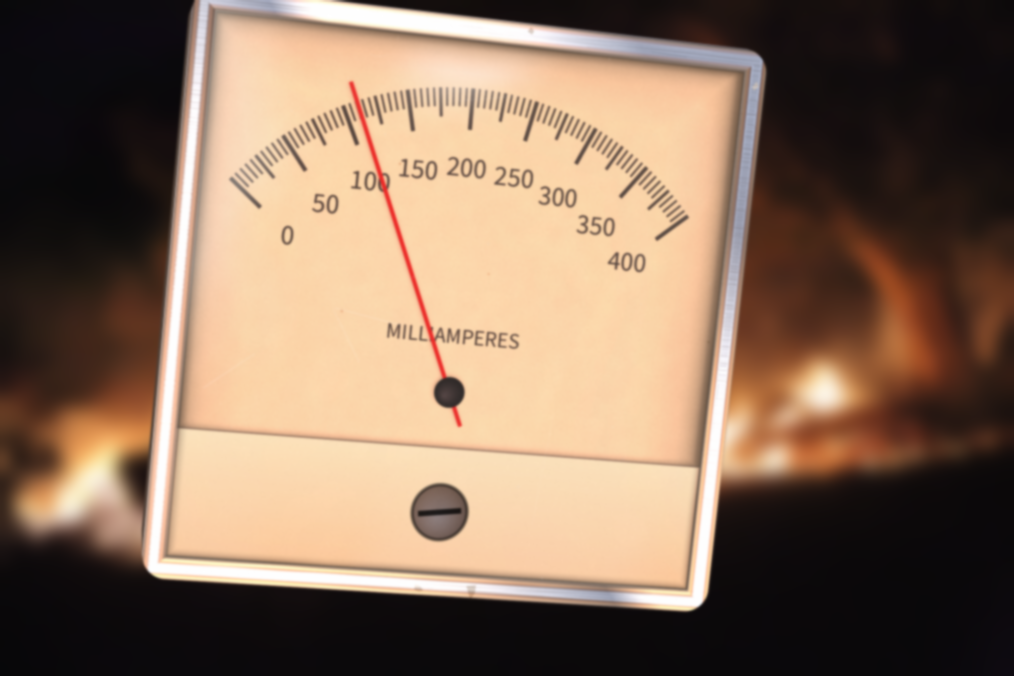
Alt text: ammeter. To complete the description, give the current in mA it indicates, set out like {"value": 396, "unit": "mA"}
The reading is {"value": 110, "unit": "mA"}
